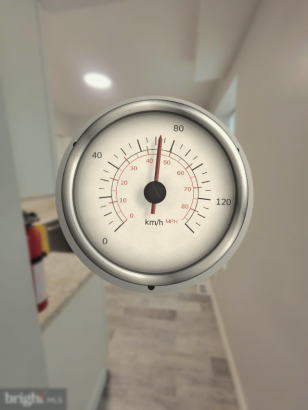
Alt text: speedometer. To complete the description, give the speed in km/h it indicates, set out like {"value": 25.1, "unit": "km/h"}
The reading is {"value": 72.5, "unit": "km/h"}
